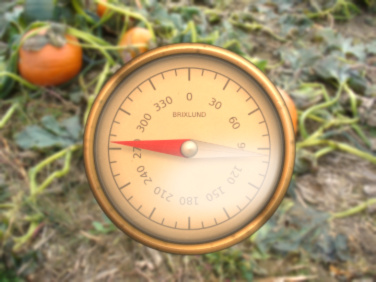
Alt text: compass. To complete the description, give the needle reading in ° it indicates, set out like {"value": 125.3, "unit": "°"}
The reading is {"value": 275, "unit": "°"}
